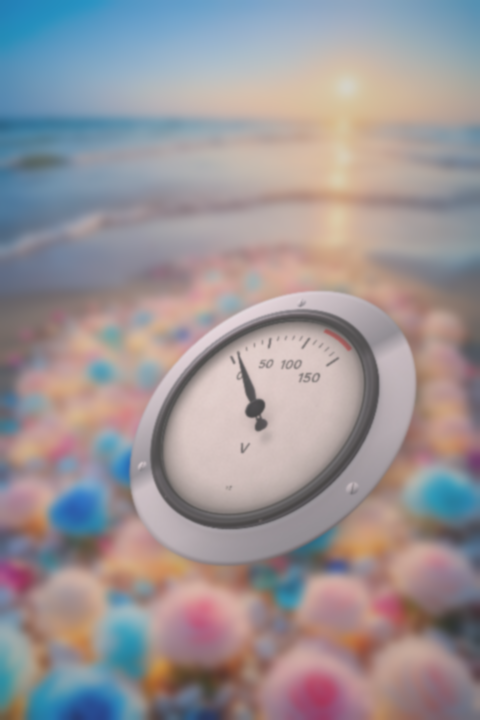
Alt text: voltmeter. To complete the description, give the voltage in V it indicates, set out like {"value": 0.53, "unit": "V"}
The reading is {"value": 10, "unit": "V"}
